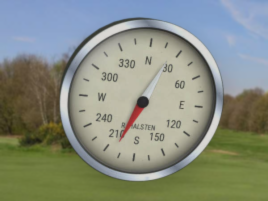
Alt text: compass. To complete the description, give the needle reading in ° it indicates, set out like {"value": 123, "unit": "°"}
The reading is {"value": 202.5, "unit": "°"}
